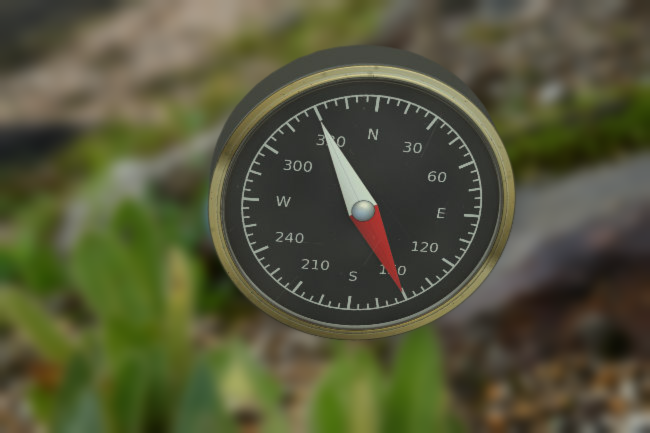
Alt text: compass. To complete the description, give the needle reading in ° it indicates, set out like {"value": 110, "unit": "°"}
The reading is {"value": 150, "unit": "°"}
